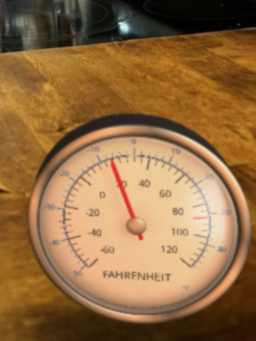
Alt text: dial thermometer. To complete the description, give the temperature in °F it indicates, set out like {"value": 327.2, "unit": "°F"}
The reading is {"value": 20, "unit": "°F"}
